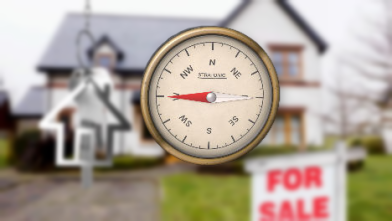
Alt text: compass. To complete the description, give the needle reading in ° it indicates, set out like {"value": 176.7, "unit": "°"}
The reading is {"value": 270, "unit": "°"}
